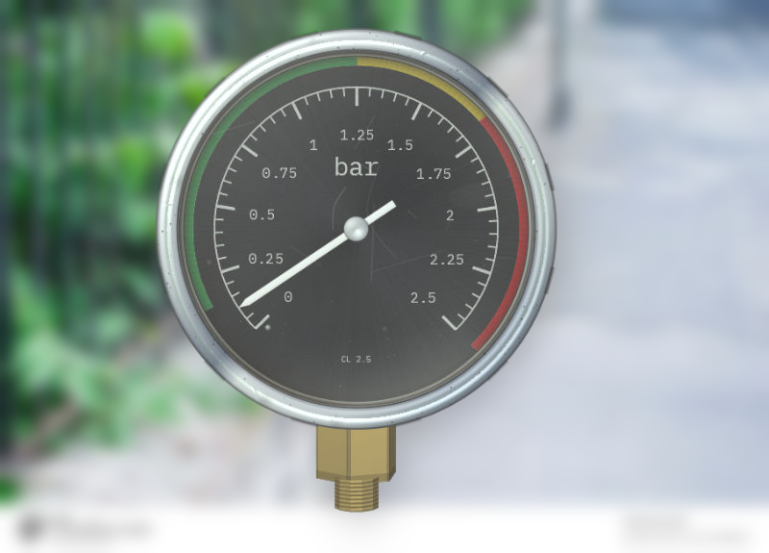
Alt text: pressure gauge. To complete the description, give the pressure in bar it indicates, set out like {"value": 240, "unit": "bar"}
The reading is {"value": 0.1, "unit": "bar"}
